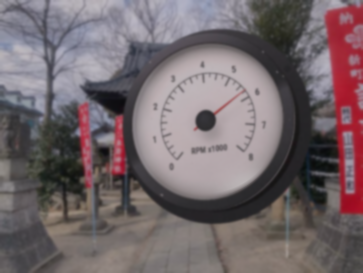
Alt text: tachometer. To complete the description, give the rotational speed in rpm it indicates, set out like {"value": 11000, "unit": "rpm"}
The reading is {"value": 5750, "unit": "rpm"}
